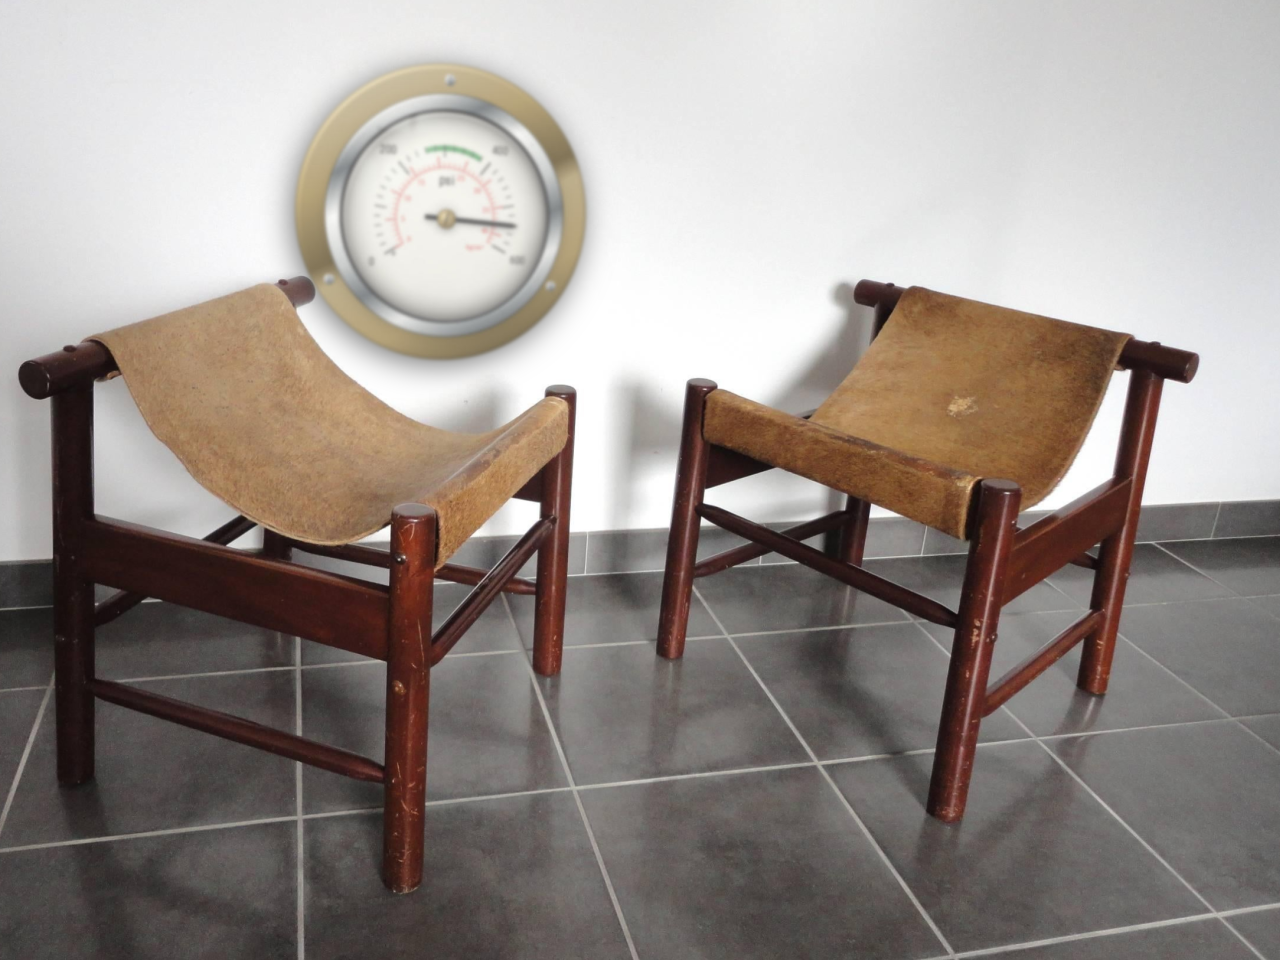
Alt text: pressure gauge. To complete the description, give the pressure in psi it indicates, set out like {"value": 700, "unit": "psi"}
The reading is {"value": 540, "unit": "psi"}
